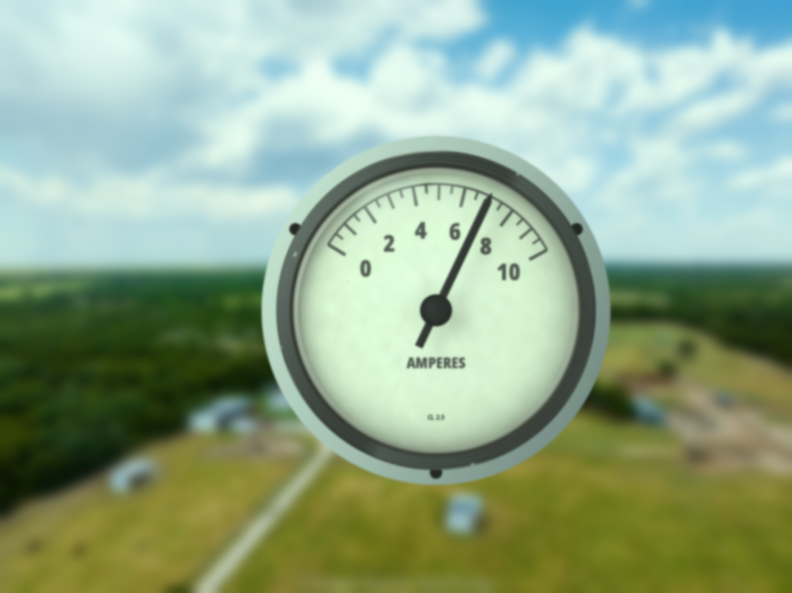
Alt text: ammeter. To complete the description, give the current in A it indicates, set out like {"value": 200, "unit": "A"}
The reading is {"value": 7, "unit": "A"}
